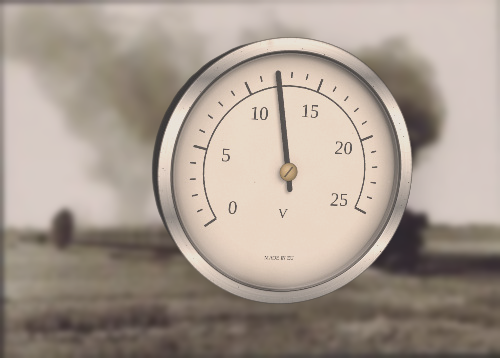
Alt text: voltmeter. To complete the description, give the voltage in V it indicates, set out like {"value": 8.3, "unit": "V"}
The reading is {"value": 12, "unit": "V"}
